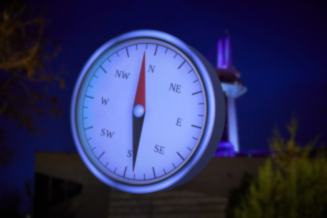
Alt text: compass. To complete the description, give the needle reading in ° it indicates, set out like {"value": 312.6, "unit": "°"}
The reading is {"value": 350, "unit": "°"}
